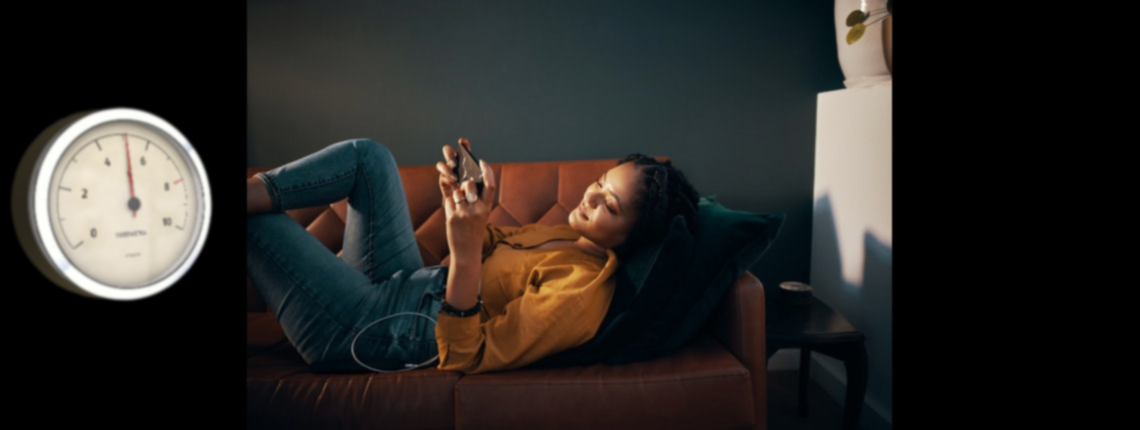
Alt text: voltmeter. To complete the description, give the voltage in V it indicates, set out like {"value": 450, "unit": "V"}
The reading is {"value": 5, "unit": "V"}
